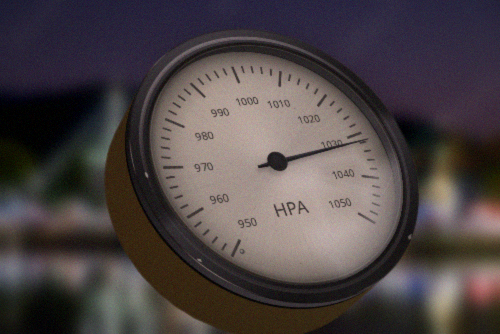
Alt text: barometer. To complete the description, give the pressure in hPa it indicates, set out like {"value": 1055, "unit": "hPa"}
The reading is {"value": 1032, "unit": "hPa"}
